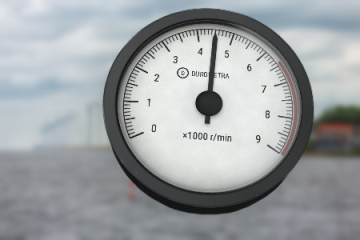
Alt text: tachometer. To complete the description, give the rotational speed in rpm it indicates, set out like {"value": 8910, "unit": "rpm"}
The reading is {"value": 4500, "unit": "rpm"}
